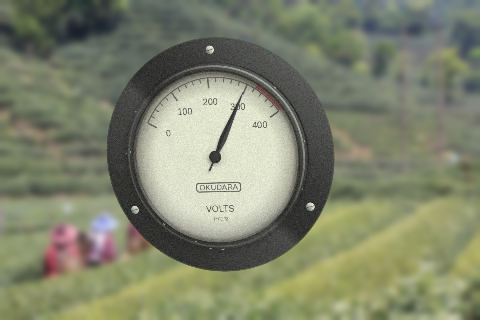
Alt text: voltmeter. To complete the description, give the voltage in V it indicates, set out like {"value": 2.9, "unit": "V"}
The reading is {"value": 300, "unit": "V"}
